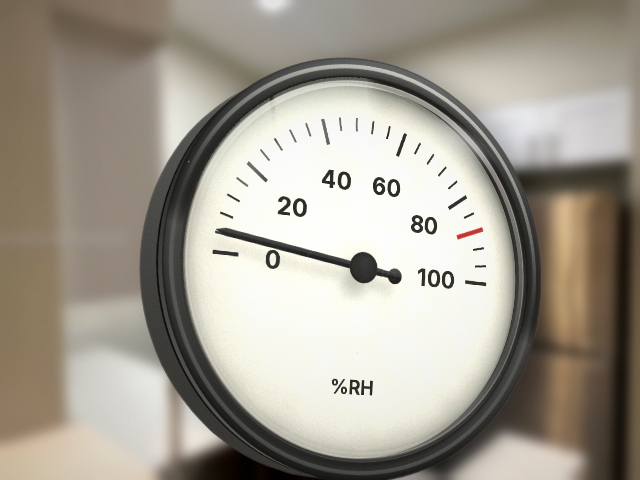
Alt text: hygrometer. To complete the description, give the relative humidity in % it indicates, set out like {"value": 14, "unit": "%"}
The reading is {"value": 4, "unit": "%"}
